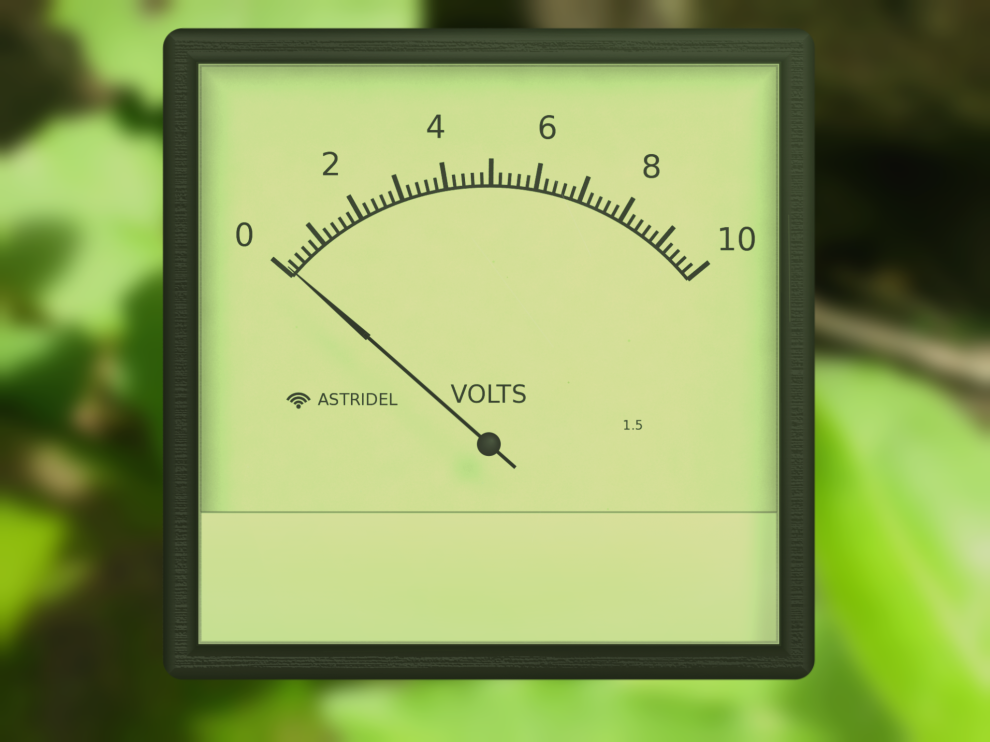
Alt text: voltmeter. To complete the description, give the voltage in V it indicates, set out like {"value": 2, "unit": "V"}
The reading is {"value": 0.1, "unit": "V"}
